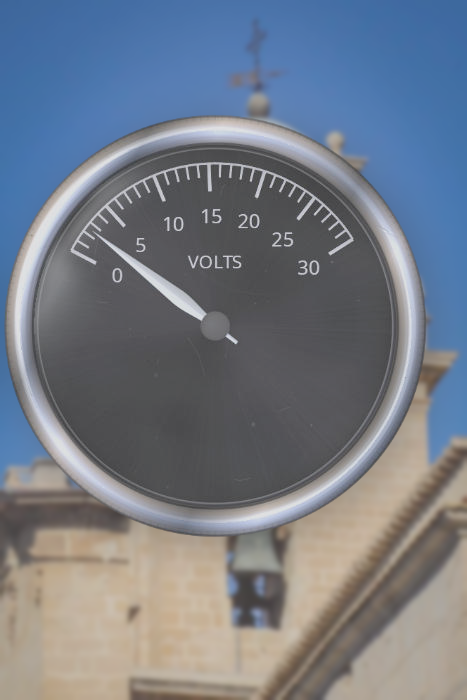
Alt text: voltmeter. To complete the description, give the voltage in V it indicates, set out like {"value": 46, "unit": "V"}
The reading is {"value": 2.5, "unit": "V"}
